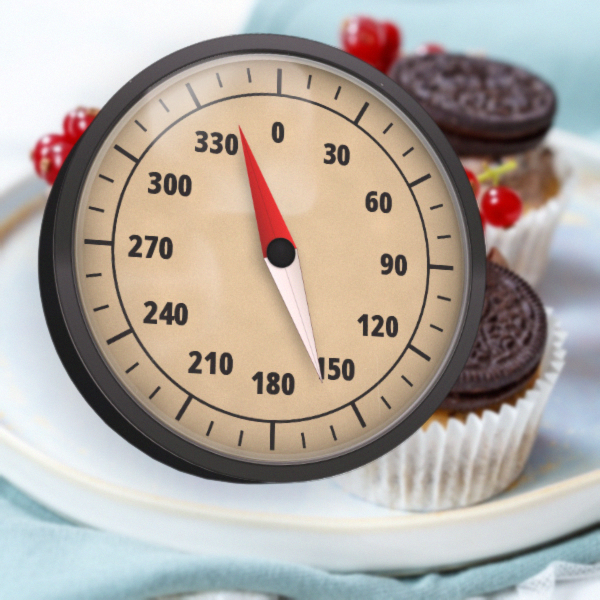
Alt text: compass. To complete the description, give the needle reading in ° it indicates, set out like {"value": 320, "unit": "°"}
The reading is {"value": 340, "unit": "°"}
